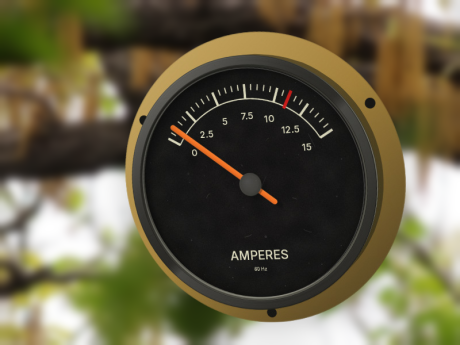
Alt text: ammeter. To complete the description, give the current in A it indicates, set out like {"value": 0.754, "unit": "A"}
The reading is {"value": 1, "unit": "A"}
